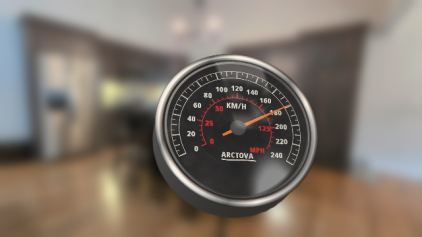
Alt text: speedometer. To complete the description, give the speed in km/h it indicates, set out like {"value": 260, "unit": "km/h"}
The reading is {"value": 180, "unit": "km/h"}
